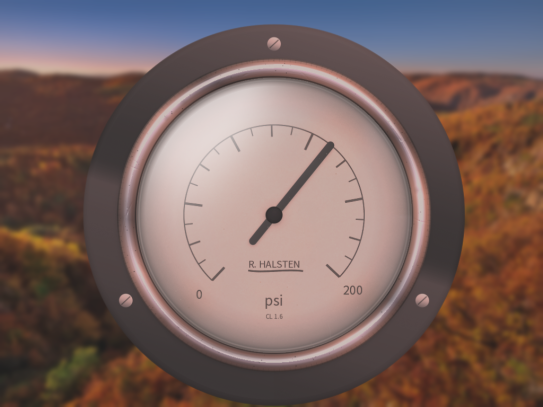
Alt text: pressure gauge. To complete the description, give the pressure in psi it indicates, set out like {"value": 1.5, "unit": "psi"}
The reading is {"value": 130, "unit": "psi"}
